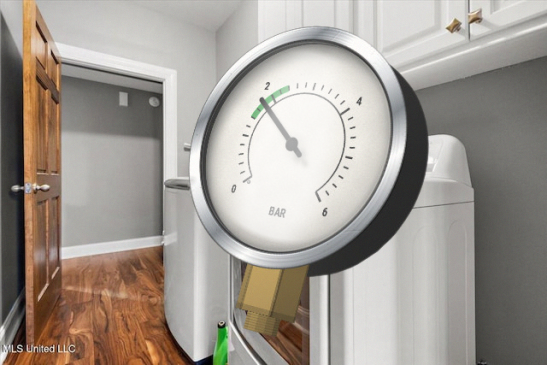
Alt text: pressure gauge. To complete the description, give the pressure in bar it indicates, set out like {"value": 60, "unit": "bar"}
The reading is {"value": 1.8, "unit": "bar"}
